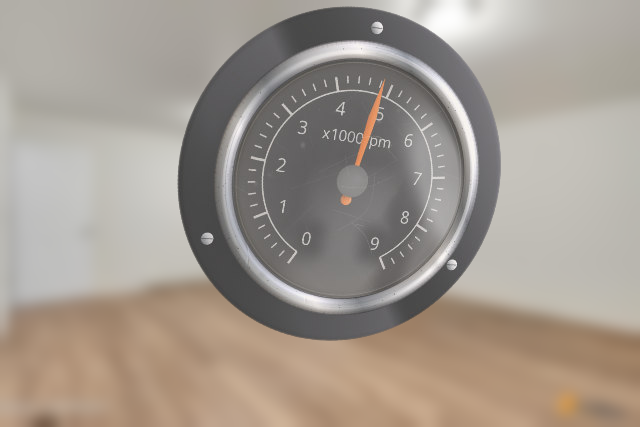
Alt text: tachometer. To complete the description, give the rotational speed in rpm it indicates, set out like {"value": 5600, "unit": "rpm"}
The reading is {"value": 4800, "unit": "rpm"}
